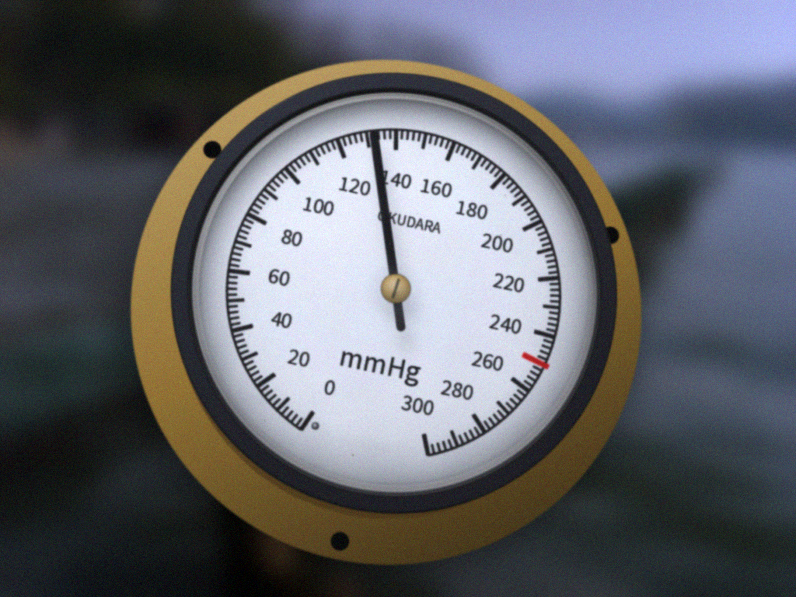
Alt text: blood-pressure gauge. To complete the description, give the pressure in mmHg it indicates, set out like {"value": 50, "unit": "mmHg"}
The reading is {"value": 132, "unit": "mmHg"}
